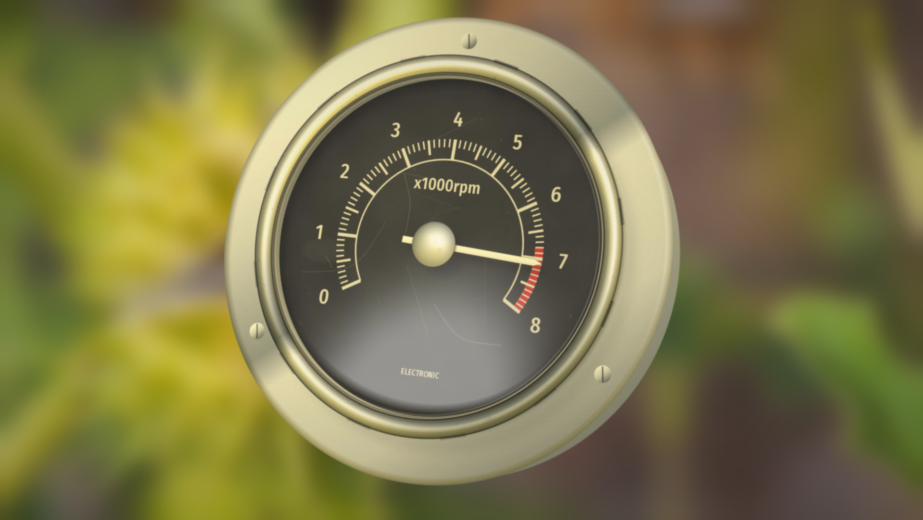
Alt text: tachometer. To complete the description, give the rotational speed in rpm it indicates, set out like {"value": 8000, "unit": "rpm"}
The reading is {"value": 7100, "unit": "rpm"}
